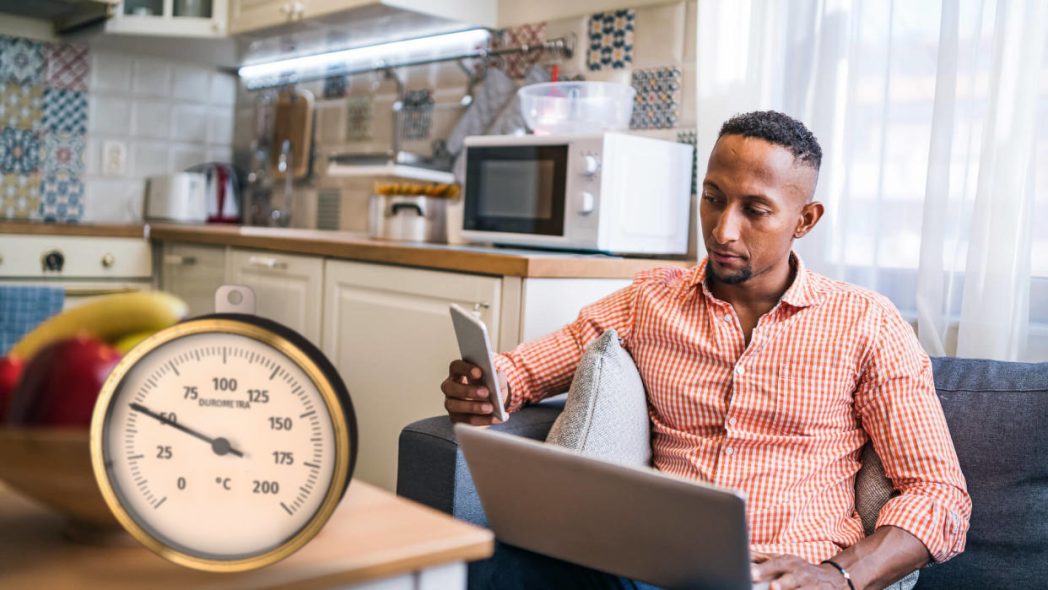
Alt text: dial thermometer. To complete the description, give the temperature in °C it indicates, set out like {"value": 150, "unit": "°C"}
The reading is {"value": 50, "unit": "°C"}
